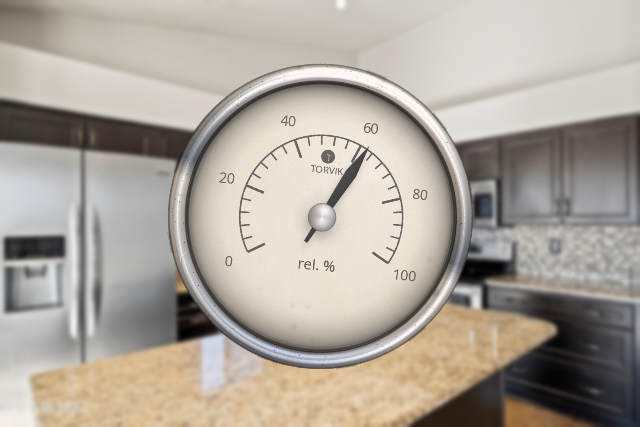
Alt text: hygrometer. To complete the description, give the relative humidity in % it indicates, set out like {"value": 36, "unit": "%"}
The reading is {"value": 62, "unit": "%"}
